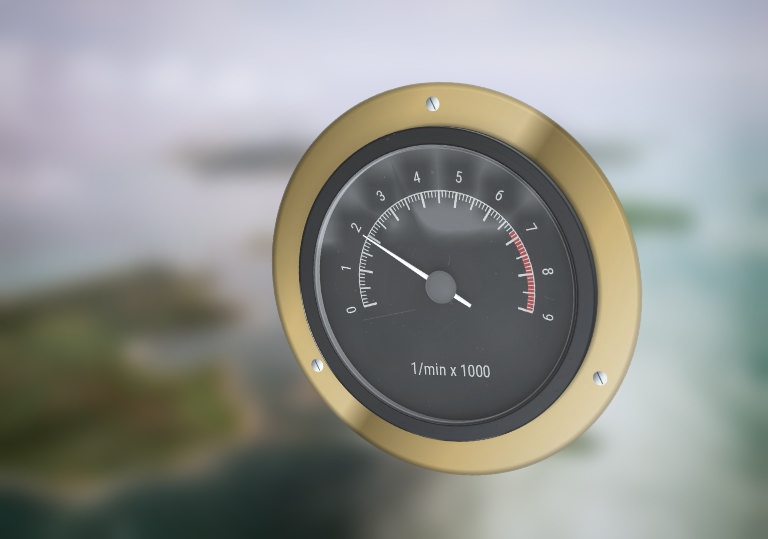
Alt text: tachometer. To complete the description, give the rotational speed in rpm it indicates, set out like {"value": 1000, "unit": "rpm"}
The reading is {"value": 2000, "unit": "rpm"}
